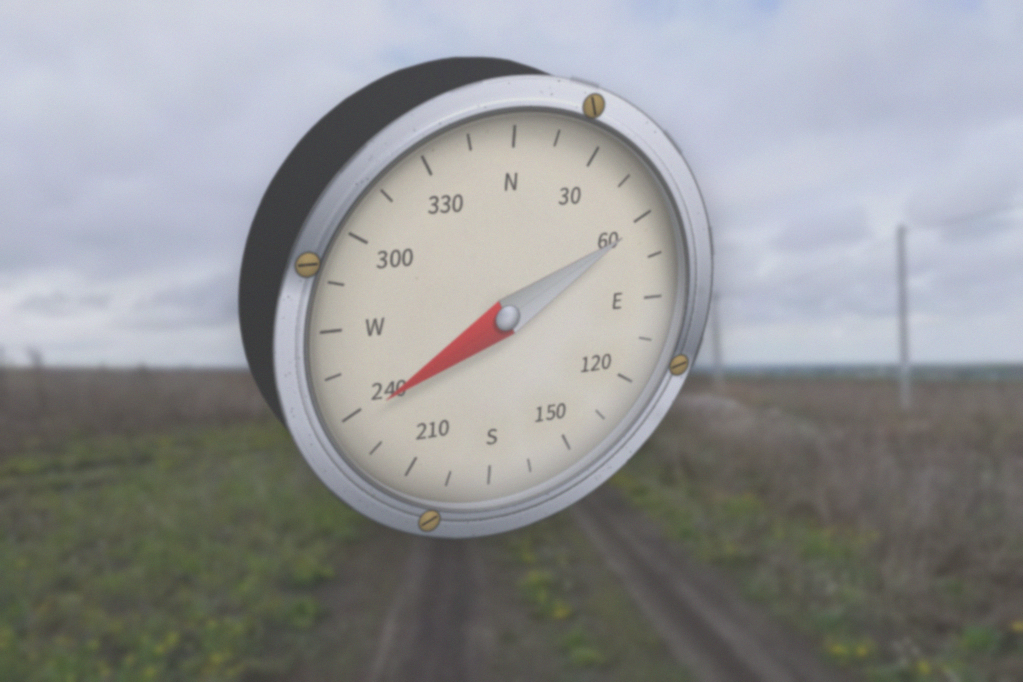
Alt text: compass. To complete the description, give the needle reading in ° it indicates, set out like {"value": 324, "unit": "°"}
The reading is {"value": 240, "unit": "°"}
